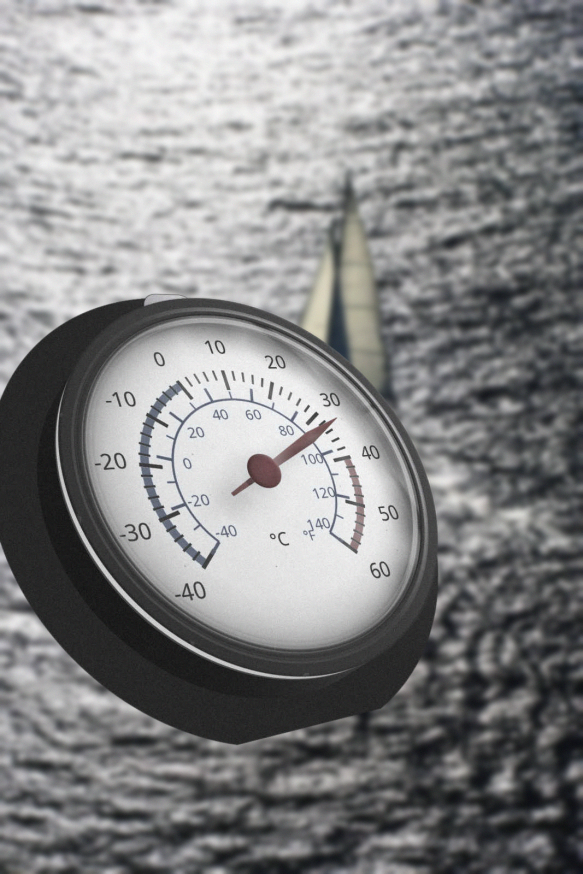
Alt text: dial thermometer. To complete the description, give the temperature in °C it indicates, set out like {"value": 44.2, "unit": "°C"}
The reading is {"value": 33, "unit": "°C"}
